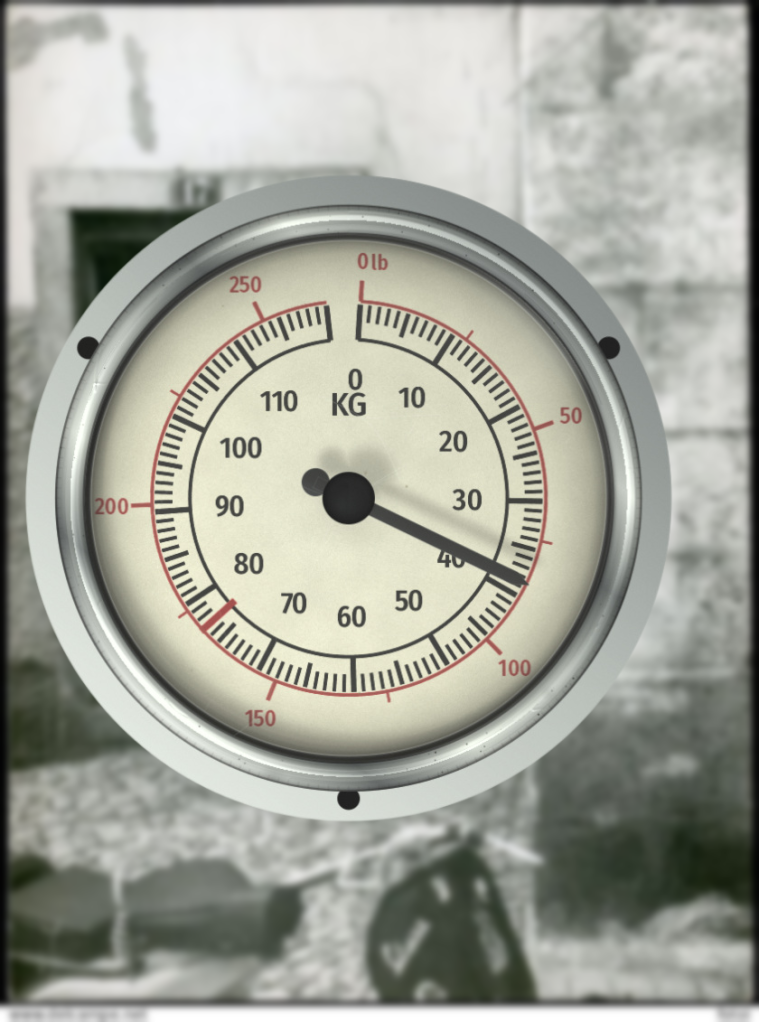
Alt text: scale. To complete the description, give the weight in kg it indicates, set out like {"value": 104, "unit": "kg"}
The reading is {"value": 38.5, "unit": "kg"}
